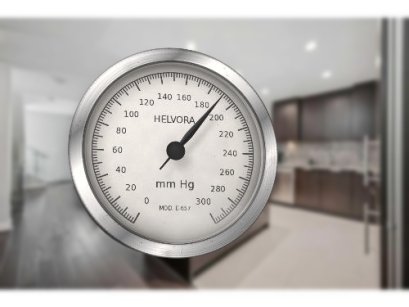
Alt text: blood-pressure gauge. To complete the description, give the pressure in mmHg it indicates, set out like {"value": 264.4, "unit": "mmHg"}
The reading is {"value": 190, "unit": "mmHg"}
